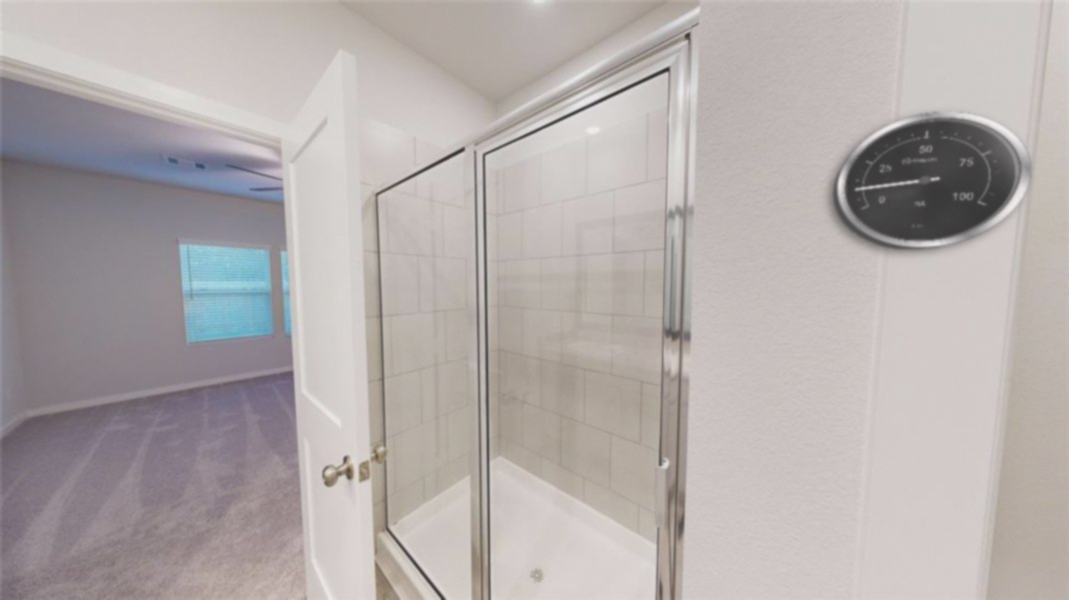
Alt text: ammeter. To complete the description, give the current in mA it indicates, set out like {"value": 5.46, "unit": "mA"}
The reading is {"value": 10, "unit": "mA"}
